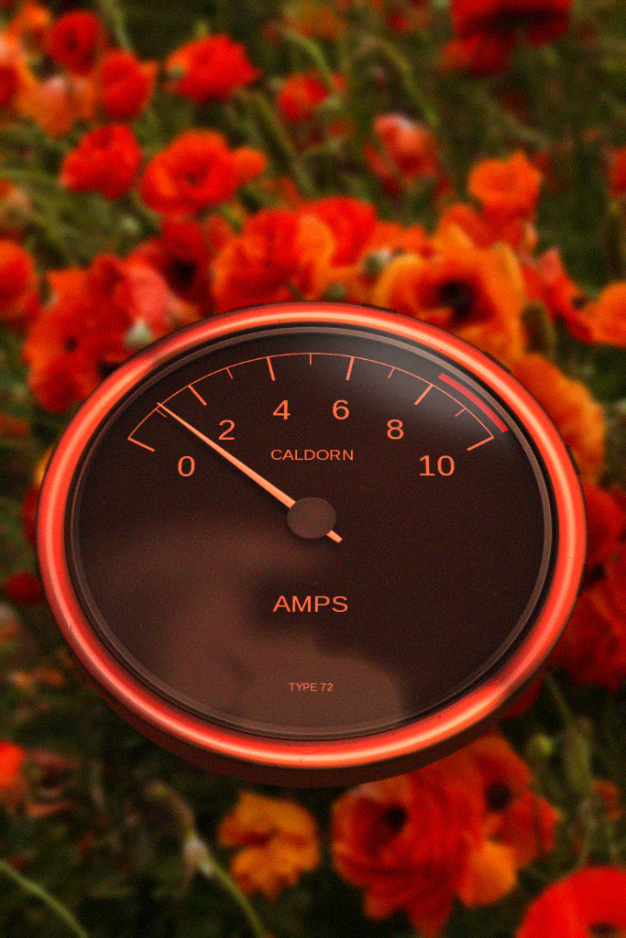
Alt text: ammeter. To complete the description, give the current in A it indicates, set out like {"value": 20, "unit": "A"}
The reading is {"value": 1, "unit": "A"}
